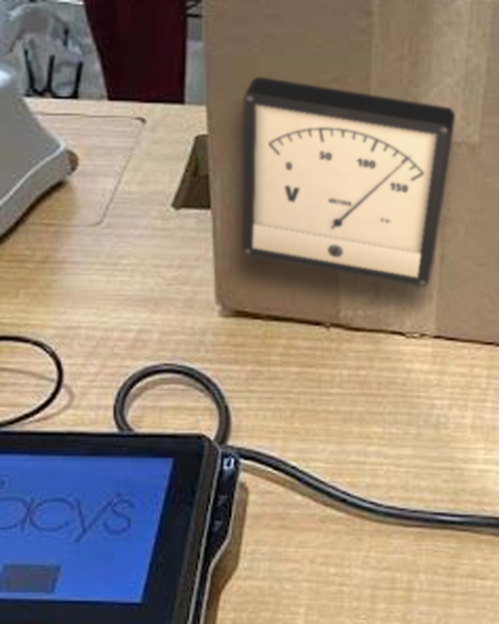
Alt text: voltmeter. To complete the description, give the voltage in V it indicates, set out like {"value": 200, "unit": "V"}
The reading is {"value": 130, "unit": "V"}
